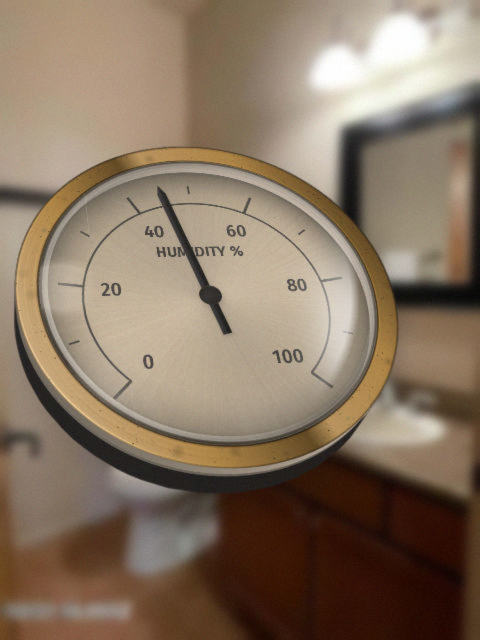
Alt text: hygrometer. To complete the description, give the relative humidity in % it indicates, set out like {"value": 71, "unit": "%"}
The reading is {"value": 45, "unit": "%"}
